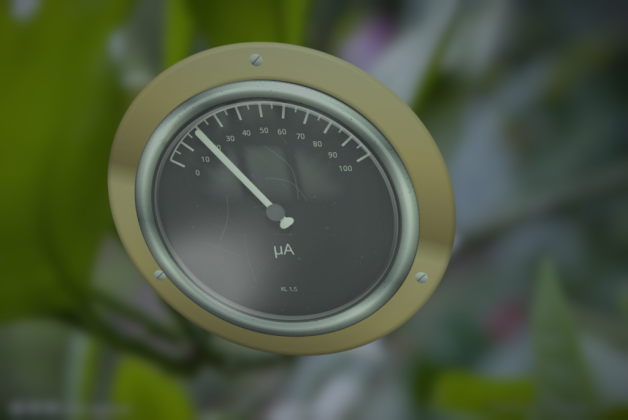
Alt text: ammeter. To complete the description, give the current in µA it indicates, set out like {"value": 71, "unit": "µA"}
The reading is {"value": 20, "unit": "µA"}
